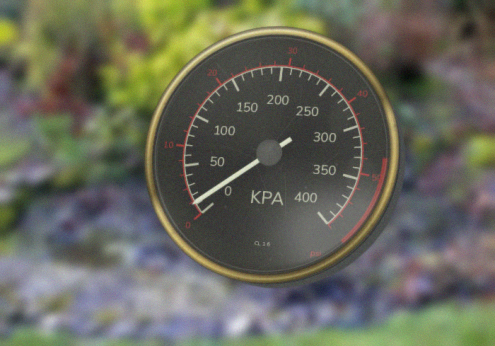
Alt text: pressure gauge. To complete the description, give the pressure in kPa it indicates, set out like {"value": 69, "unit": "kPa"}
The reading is {"value": 10, "unit": "kPa"}
